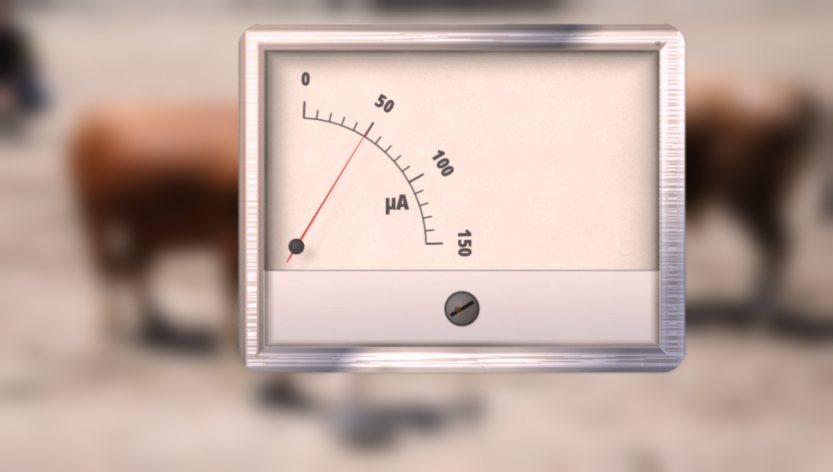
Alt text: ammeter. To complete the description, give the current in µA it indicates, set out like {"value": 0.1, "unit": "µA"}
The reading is {"value": 50, "unit": "µA"}
